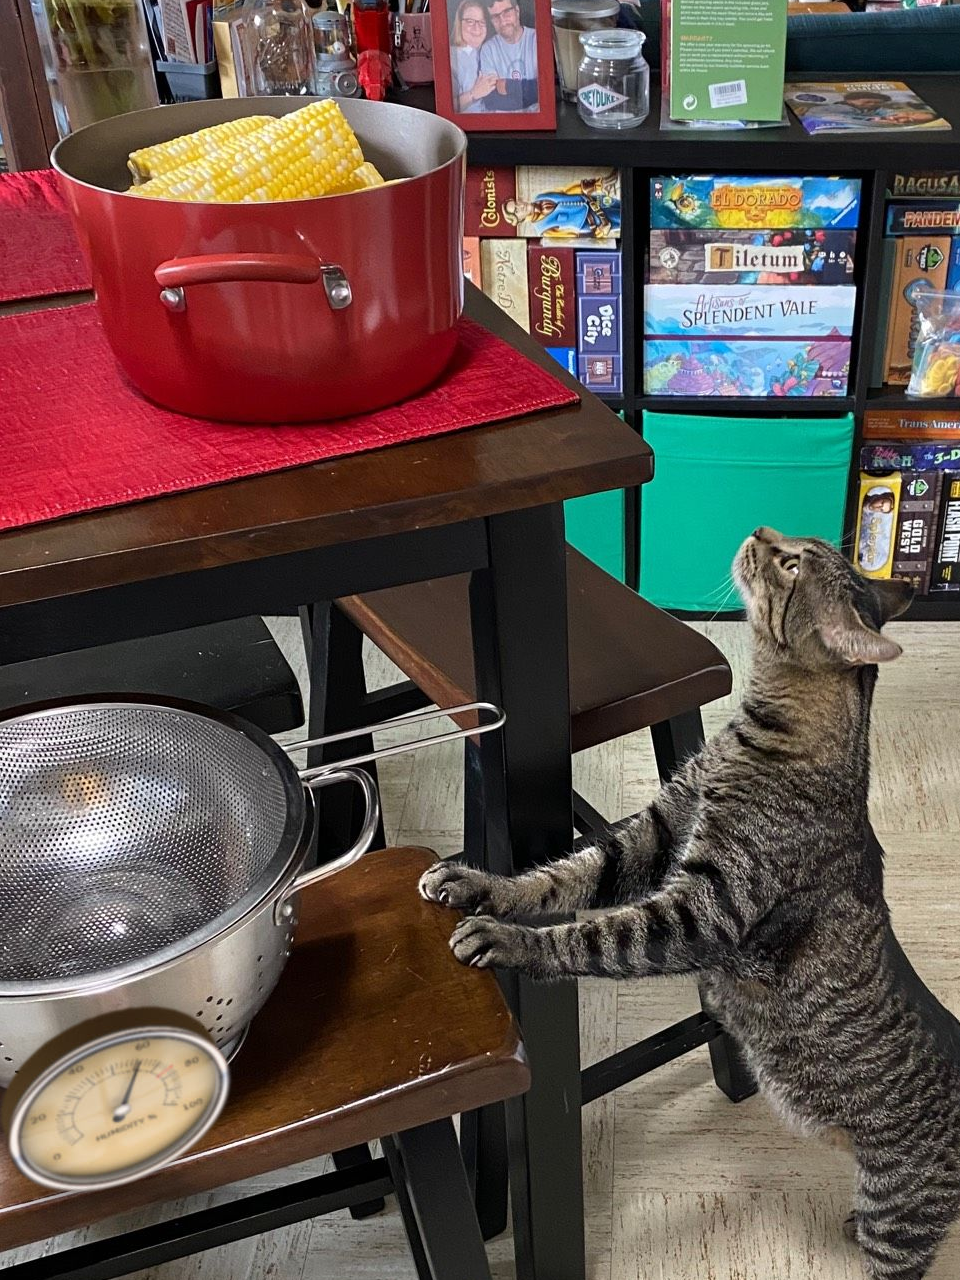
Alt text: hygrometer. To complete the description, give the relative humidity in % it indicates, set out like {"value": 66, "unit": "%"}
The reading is {"value": 60, "unit": "%"}
